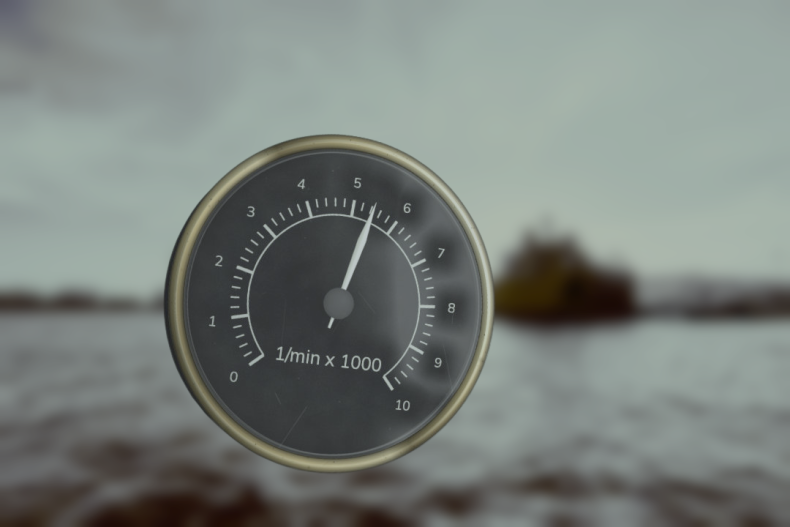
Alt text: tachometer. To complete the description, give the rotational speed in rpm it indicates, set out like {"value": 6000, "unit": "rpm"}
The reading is {"value": 5400, "unit": "rpm"}
